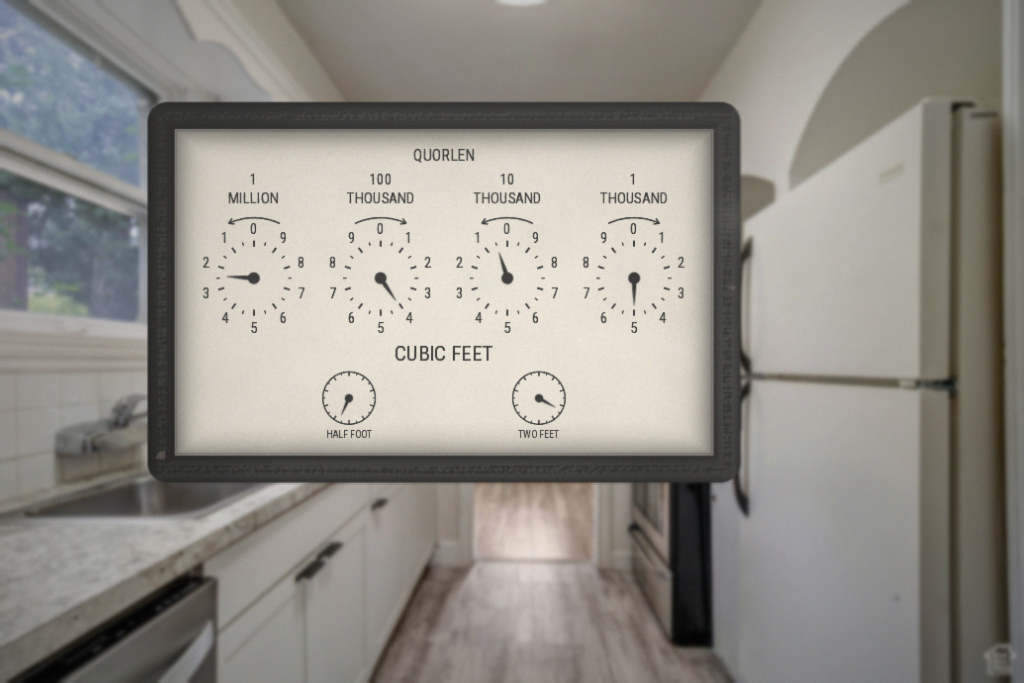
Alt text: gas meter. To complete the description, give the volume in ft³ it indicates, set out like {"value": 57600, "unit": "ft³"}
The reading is {"value": 240500, "unit": "ft³"}
